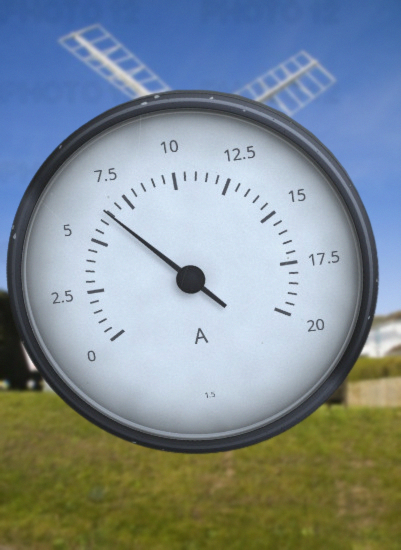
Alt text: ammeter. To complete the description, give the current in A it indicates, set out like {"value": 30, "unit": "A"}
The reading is {"value": 6.5, "unit": "A"}
